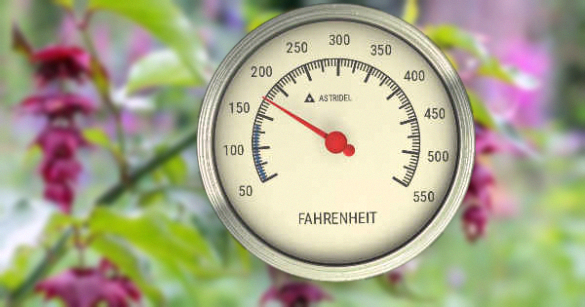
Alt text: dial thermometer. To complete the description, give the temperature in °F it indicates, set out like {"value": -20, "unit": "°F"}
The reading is {"value": 175, "unit": "°F"}
